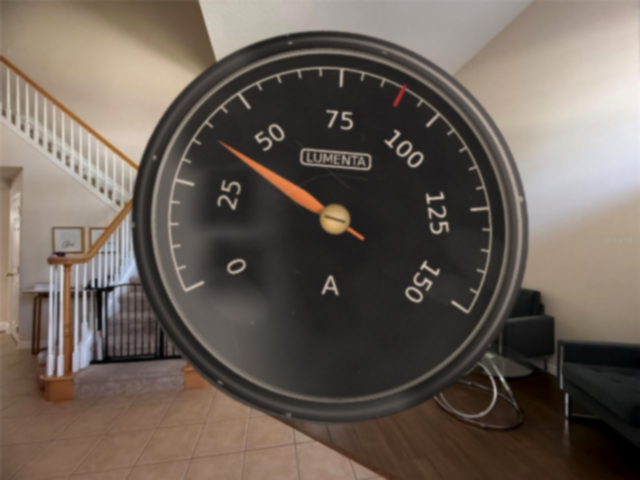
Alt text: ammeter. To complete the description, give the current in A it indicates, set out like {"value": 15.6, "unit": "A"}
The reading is {"value": 37.5, "unit": "A"}
